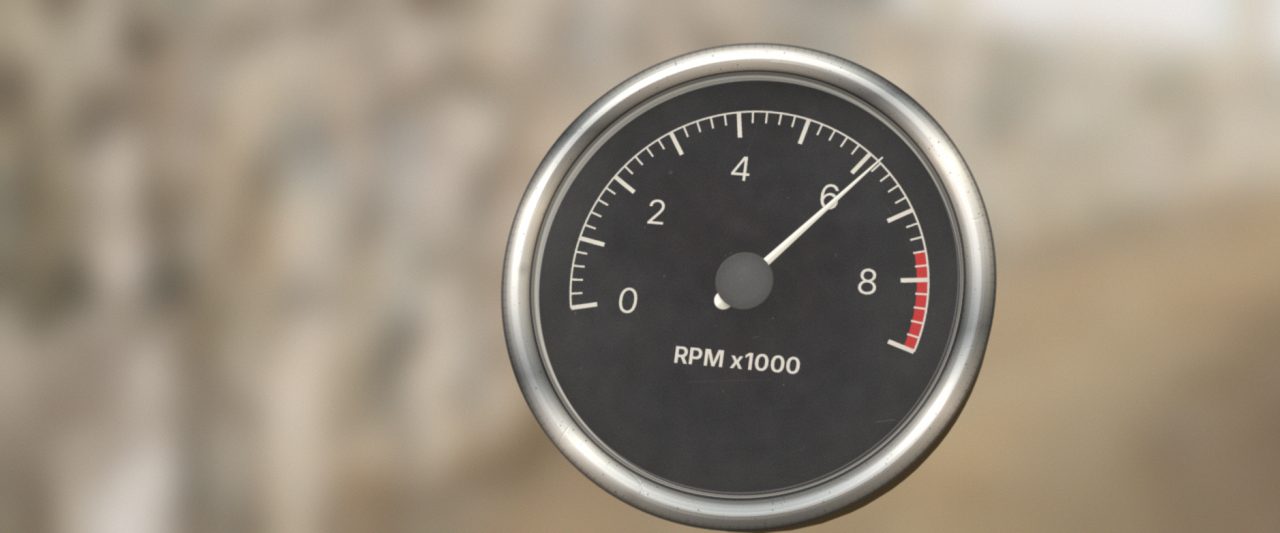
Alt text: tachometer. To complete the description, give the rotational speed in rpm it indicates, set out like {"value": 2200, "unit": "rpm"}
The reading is {"value": 6200, "unit": "rpm"}
